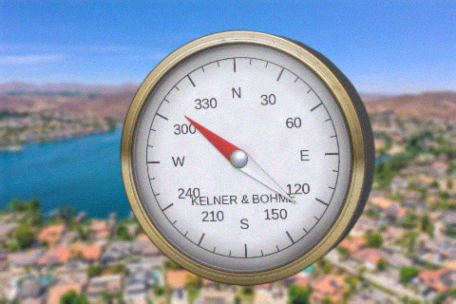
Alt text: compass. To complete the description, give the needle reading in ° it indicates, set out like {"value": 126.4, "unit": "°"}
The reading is {"value": 310, "unit": "°"}
